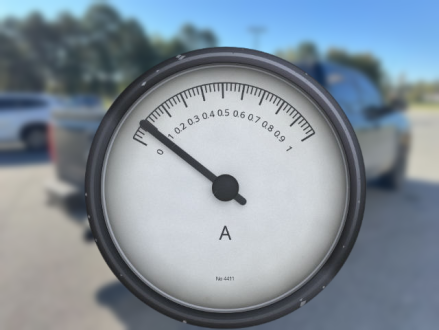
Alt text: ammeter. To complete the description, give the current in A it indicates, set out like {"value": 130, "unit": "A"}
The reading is {"value": 0.08, "unit": "A"}
